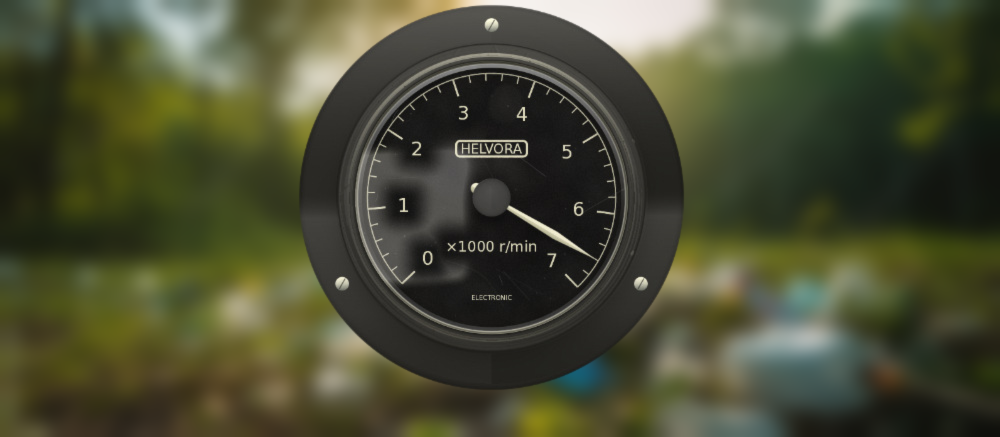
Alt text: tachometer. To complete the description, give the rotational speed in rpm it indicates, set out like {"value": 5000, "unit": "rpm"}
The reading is {"value": 6600, "unit": "rpm"}
